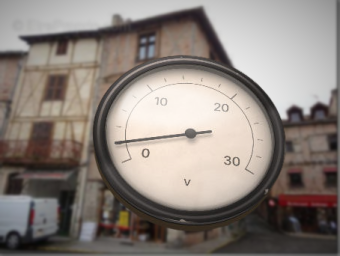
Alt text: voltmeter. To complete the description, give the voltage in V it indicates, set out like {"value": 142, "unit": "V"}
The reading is {"value": 2, "unit": "V"}
